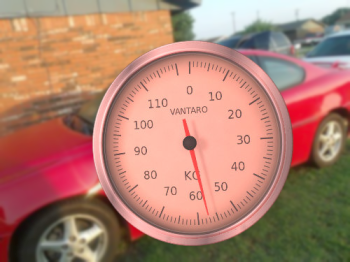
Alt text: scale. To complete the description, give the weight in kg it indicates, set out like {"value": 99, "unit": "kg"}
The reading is {"value": 57, "unit": "kg"}
